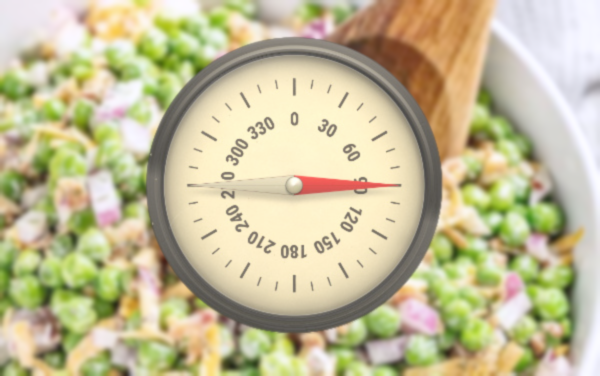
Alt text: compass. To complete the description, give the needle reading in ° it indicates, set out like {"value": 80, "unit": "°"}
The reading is {"value": 90, "unit": "°"}
